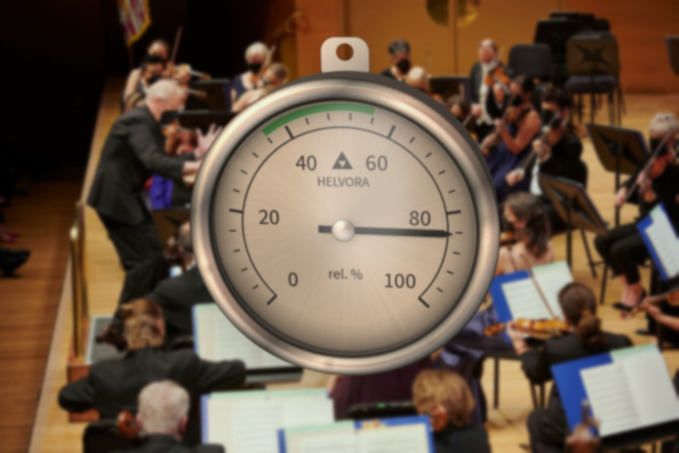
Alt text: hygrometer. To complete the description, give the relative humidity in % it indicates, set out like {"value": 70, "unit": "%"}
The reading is {"value": 84, "unit": "%"}
